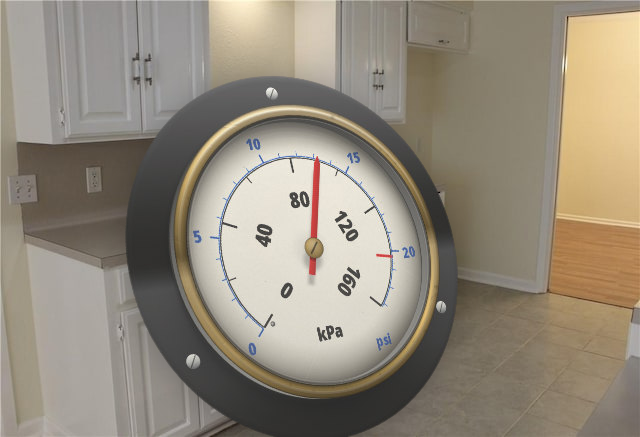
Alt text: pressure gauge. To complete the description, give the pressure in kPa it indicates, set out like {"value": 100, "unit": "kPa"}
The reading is {"value": 90, "unit": "kPa"}
